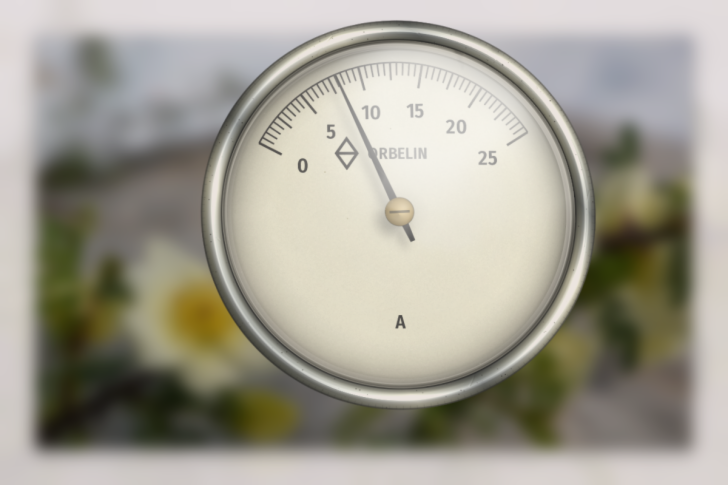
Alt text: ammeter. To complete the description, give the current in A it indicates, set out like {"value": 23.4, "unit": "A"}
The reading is {"value": 8, "unit": "A"}
